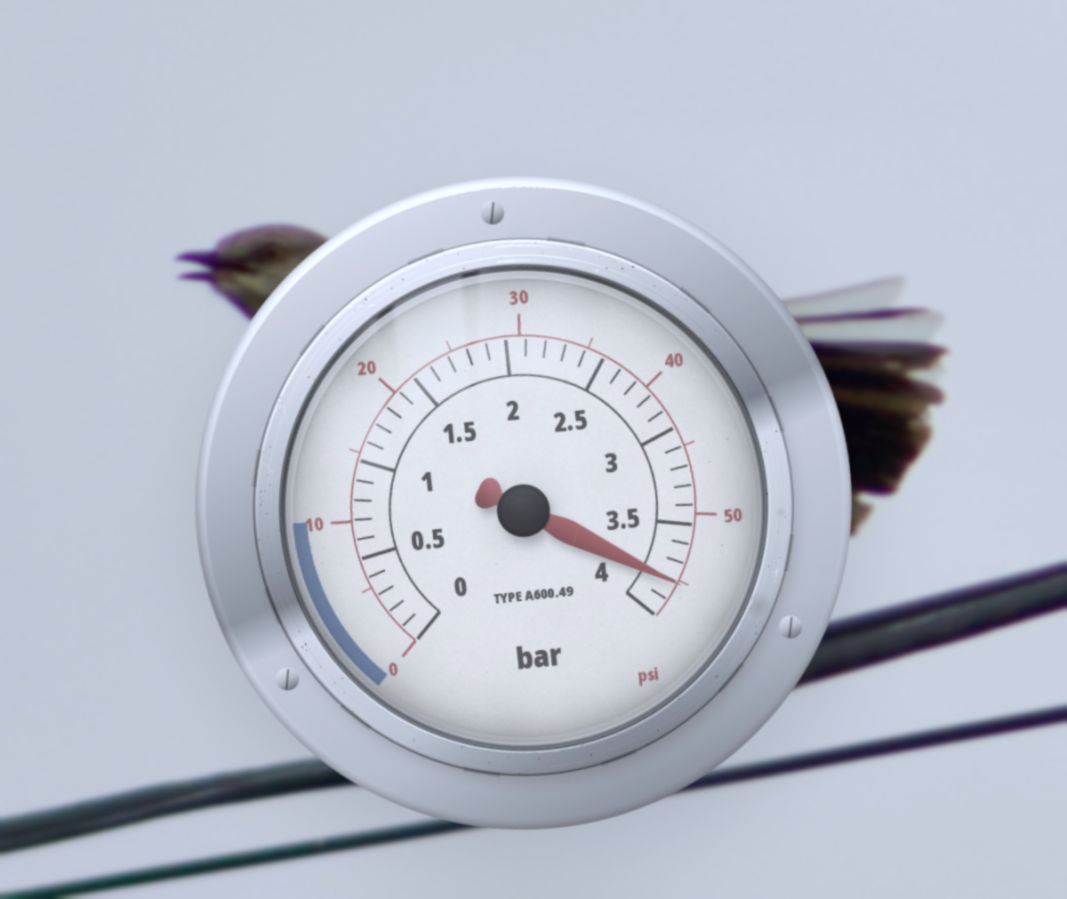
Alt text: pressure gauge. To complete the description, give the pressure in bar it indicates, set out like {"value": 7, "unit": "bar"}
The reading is {"value": 3.8, "unit": "bar"}
